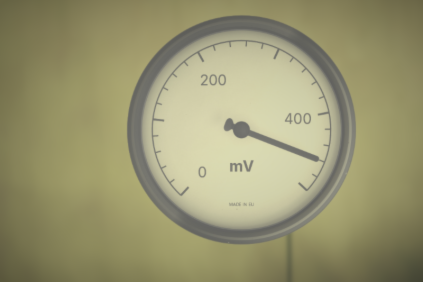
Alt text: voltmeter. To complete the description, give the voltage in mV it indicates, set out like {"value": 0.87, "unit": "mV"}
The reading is {"value": 460, "unit": "mV"}
